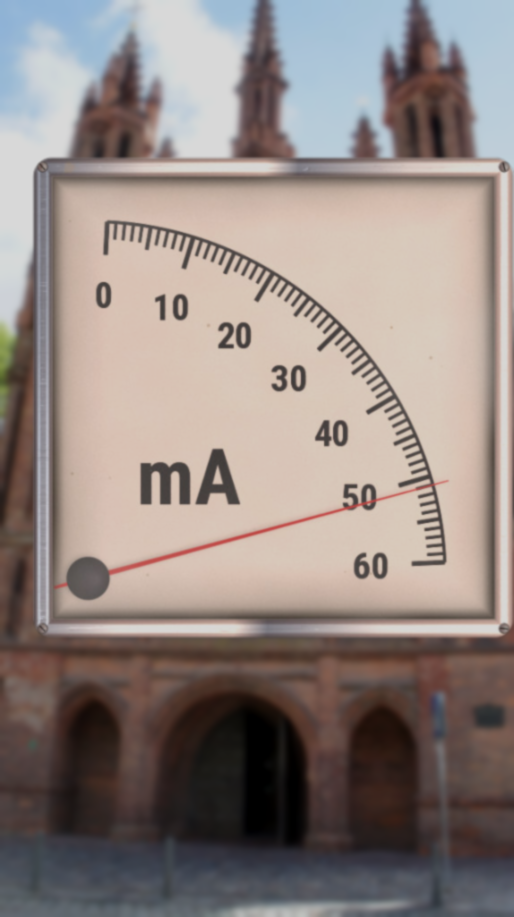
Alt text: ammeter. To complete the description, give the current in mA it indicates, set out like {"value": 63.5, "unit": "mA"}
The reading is {"value": 51, "unit": "mA"}
